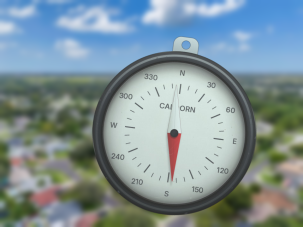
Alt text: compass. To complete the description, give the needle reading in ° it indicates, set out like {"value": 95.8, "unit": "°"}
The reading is {"value": 175, "unit": "°"}
